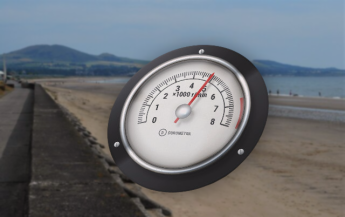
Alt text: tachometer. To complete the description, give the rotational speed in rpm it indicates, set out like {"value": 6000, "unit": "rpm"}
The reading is {"value": 5000, "unit": "rpm"}
